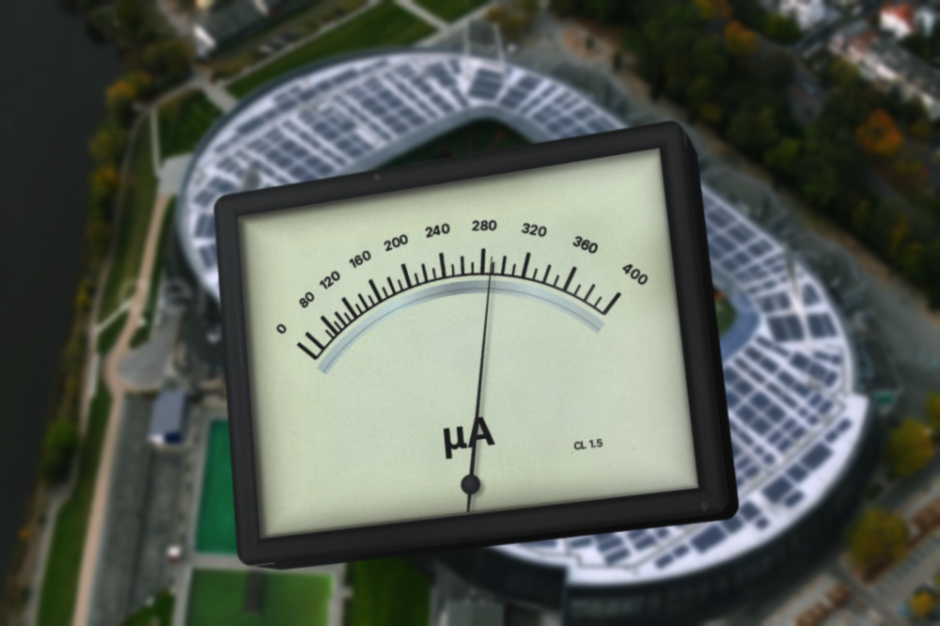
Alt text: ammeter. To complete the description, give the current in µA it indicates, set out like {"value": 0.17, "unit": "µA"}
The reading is {"value": 290, "unit": "µA"}
